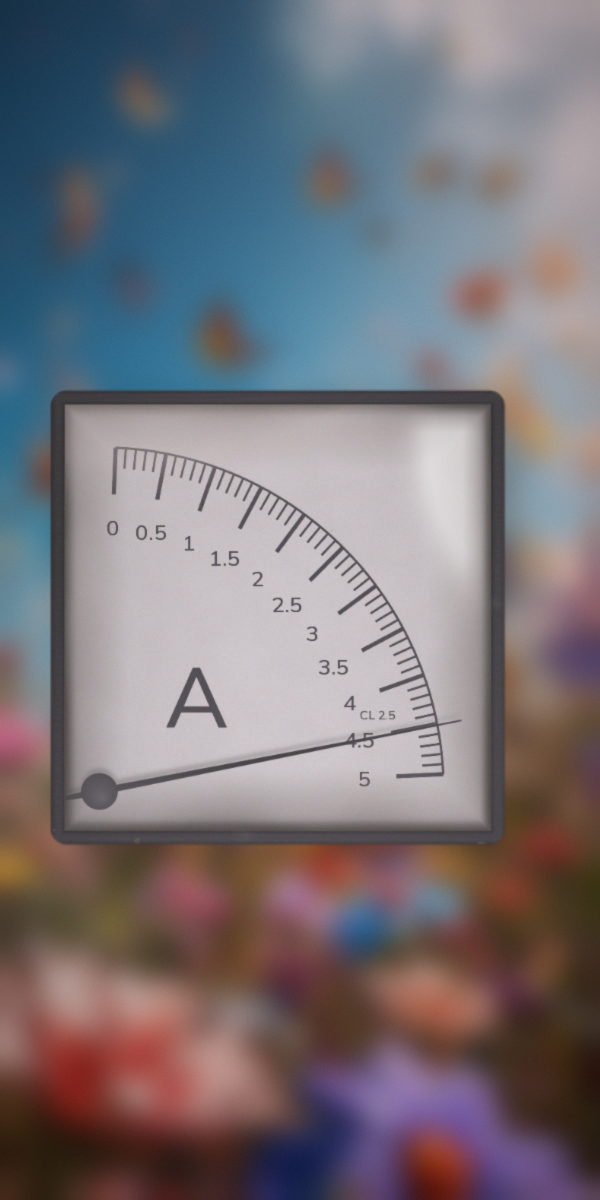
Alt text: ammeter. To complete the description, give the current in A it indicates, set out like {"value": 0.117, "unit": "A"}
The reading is {"value": 4.5, "unit": "A"}
